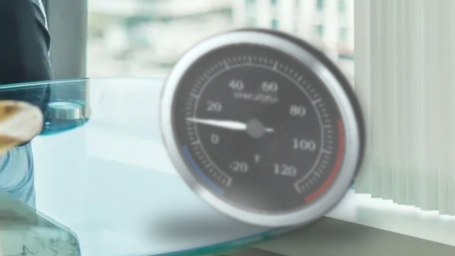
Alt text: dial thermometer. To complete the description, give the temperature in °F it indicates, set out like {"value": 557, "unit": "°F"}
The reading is {"value": 10, "unit": "°F"}
